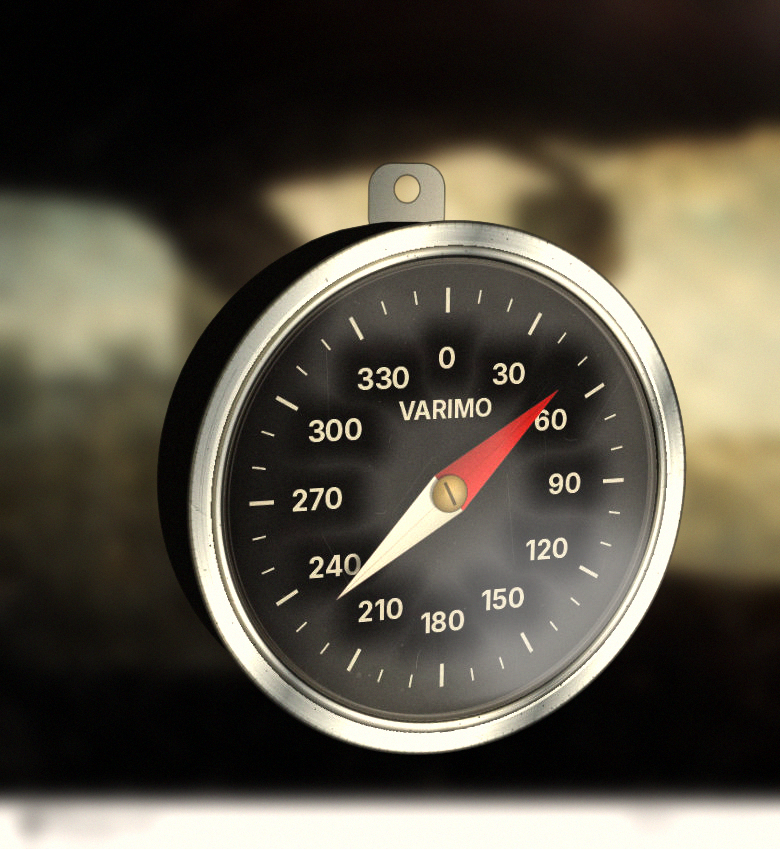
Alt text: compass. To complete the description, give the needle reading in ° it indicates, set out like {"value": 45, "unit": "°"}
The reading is {"value": 50, "unit": "°"}
